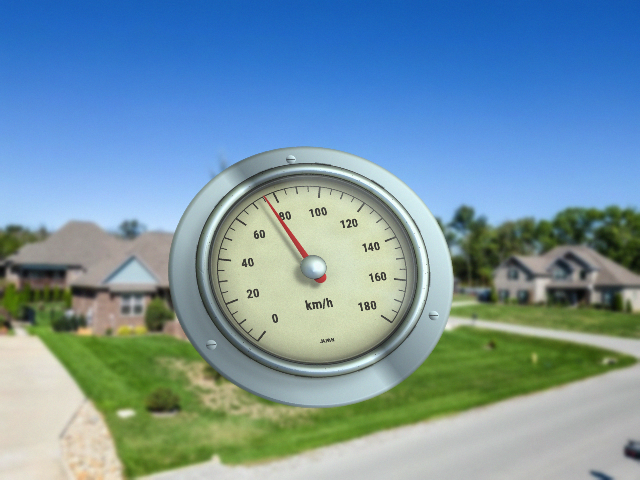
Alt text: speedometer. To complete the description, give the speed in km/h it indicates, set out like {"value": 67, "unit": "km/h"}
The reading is {"value": 75, "unit": "km/h"}
